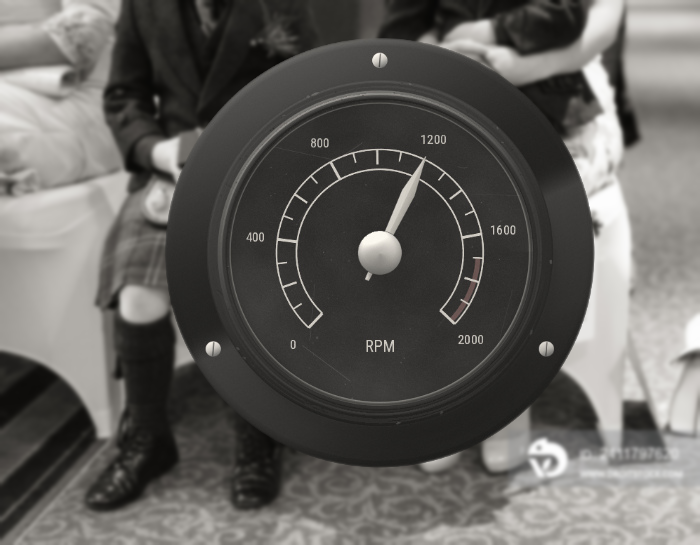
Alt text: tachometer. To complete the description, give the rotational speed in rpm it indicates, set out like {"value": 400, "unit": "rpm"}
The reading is {"value": 1200, "unit": "rpm"}
